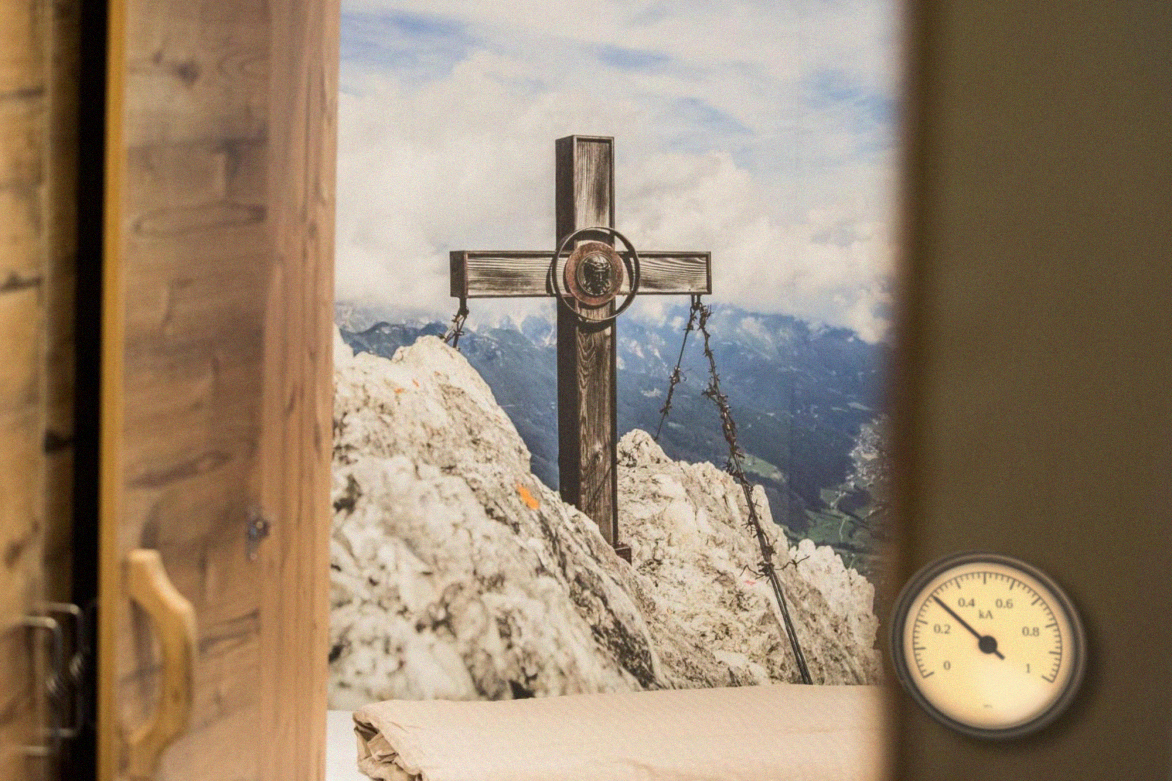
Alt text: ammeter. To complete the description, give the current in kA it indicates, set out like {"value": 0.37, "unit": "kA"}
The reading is {"value": 0.3, "unit": "kA"}
